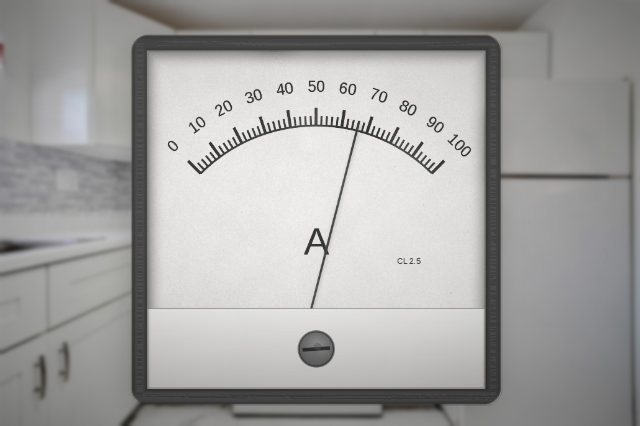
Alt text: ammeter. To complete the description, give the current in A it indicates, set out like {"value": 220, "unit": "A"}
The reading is {"value": 66, "unit": "A"}
